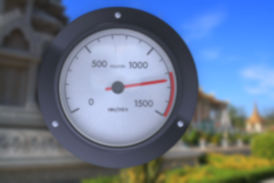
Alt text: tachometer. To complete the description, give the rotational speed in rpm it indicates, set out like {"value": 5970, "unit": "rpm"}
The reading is {"value": 1250, "unit": "rpm"}
